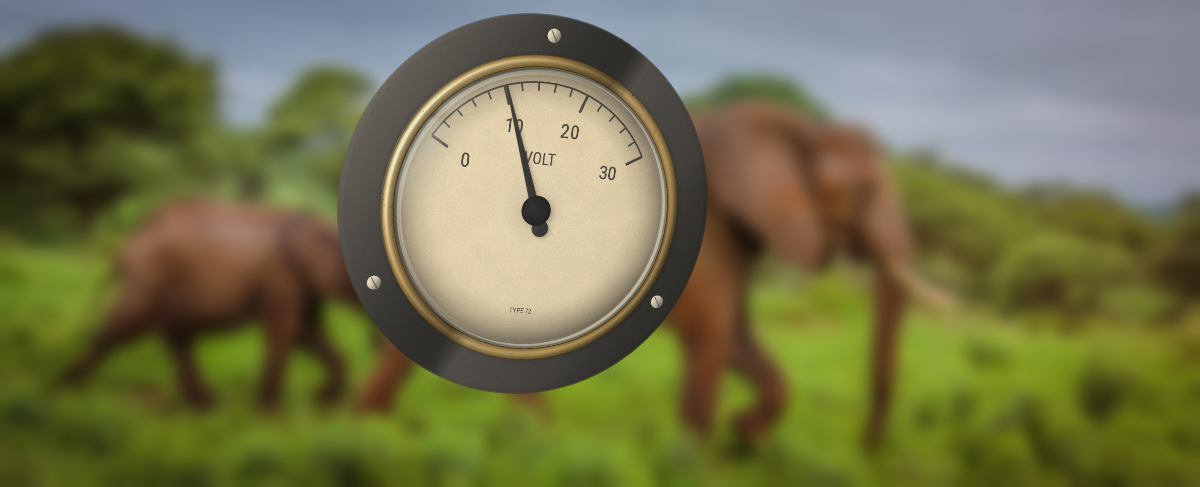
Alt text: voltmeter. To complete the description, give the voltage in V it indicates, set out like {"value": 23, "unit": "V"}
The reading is {"value": 10, "unit": "V"}
